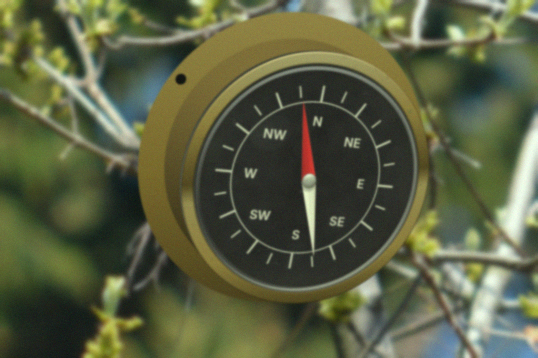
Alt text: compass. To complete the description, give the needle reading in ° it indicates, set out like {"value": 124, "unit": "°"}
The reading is {"value": 345, "unit": "°"}
